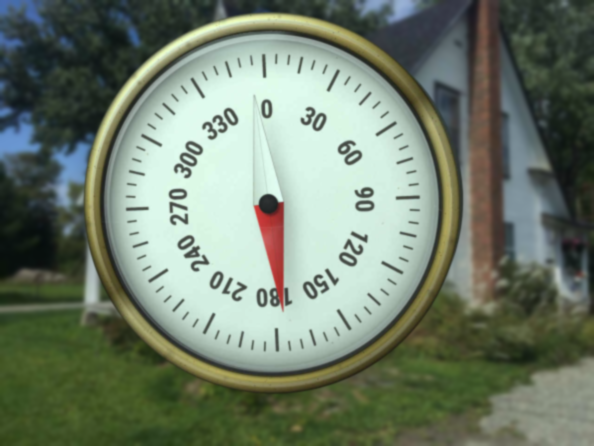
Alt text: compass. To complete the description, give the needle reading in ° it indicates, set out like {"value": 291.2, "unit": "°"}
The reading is {"value": 175, "unit": "°"}
